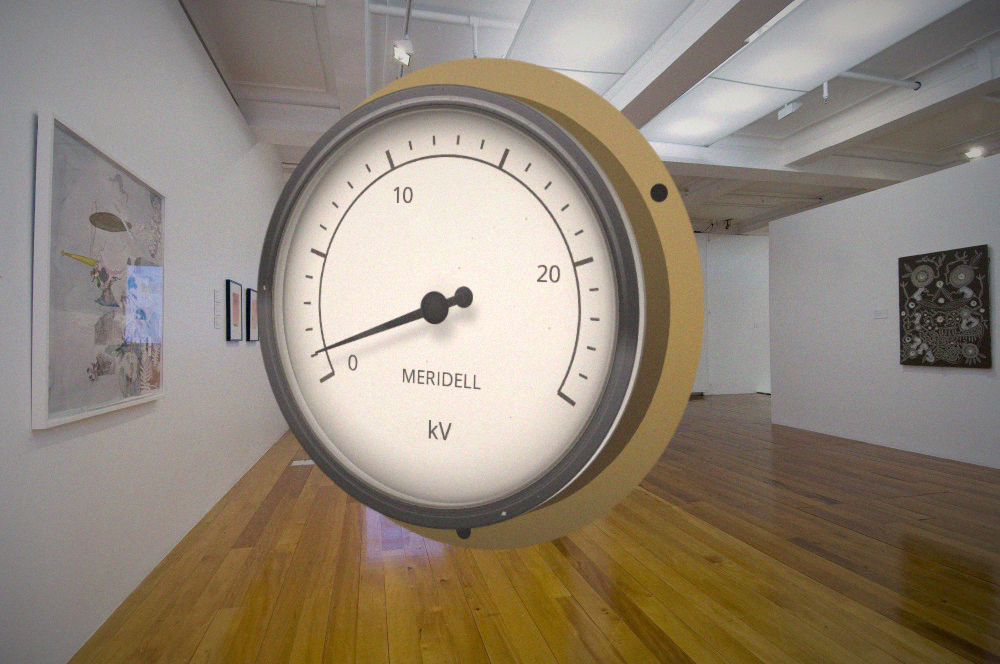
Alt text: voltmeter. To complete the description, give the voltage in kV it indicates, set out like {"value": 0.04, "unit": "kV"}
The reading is {"value": 1, "unit": "kV"}
